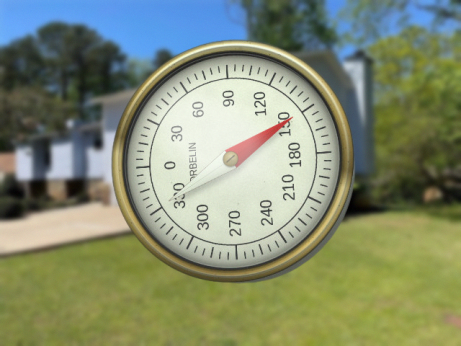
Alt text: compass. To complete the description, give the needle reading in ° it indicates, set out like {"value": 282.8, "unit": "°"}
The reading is {"value": 150, "unit": "°"}
